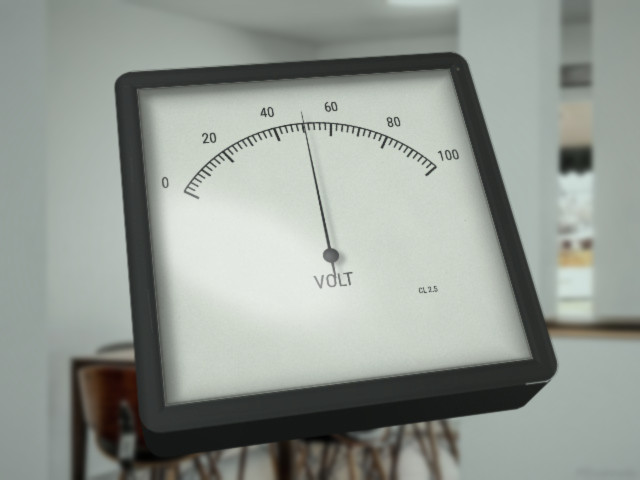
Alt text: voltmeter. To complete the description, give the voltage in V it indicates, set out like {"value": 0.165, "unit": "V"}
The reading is {"value": 50, "unit": "V"}
